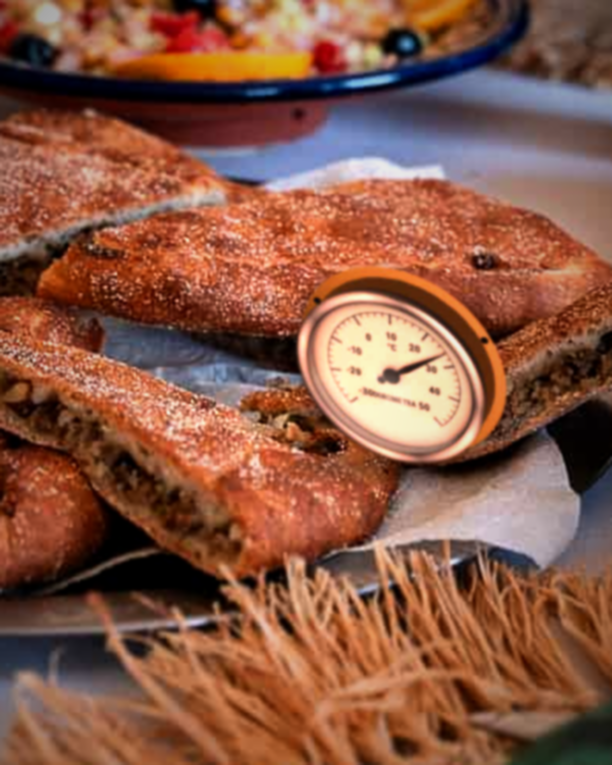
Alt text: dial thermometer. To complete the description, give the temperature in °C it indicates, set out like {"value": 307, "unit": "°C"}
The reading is {"value": 26, "unit": "°C"}
